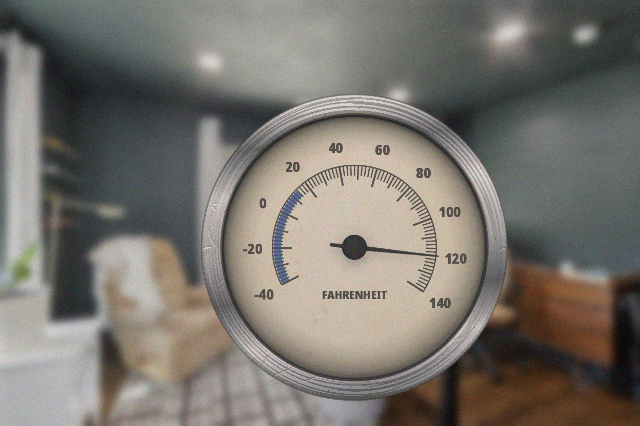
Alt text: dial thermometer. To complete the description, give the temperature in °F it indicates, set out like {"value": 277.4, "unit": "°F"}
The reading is {"value": 120, "unit": "°F"}
